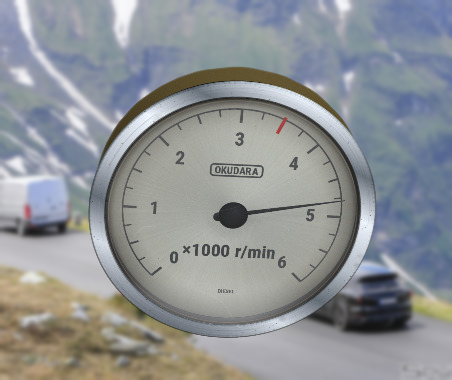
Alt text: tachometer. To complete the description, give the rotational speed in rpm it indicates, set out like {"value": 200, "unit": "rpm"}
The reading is {"value": 4750, "unit": "rpm"}
